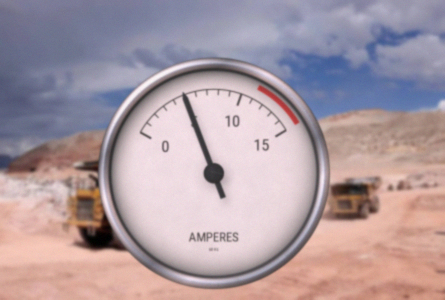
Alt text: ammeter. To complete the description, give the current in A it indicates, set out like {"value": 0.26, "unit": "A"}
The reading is {"value": 5, "unit": "A"}
